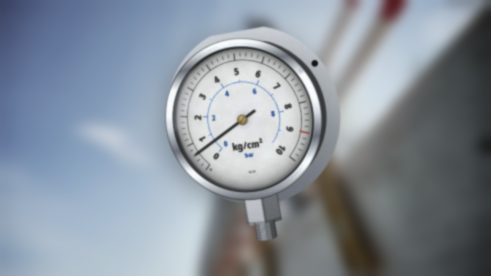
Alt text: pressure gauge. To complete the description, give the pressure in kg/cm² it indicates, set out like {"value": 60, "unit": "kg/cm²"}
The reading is {"value": 0.6, "unit": "kg/cm²"}
